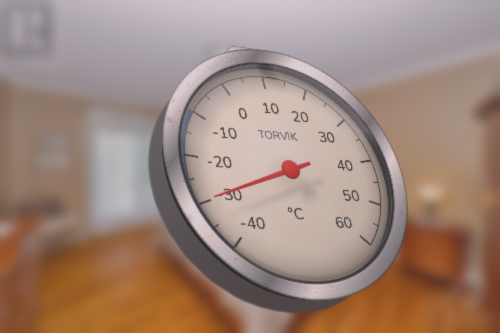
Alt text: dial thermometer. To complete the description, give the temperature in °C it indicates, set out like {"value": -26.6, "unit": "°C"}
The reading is {"value": -30, "unit": "°C"}
